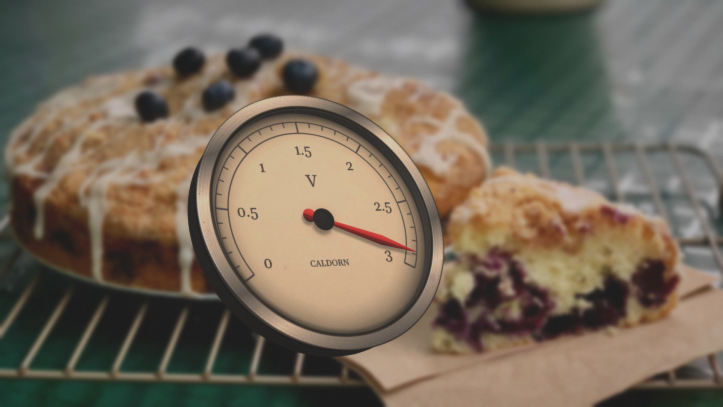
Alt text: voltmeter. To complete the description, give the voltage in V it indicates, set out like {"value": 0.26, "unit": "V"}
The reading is {"value": 2.9, "unit": "V"}
